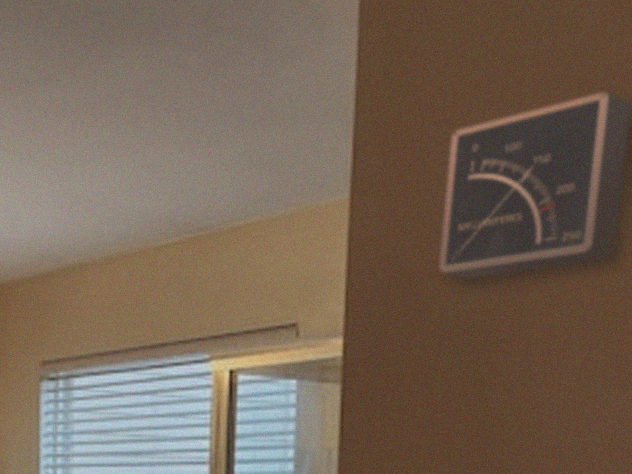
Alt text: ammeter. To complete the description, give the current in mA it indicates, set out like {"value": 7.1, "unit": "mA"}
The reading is {"value": 150, "unit": "mA"}
